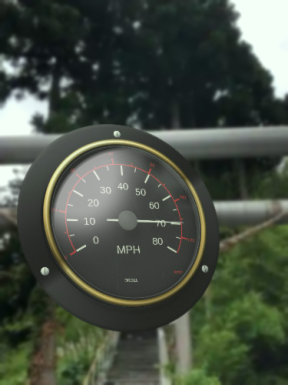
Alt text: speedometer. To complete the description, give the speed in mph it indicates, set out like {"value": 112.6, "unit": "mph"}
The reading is {"value": 70, "unit": "mph"}
